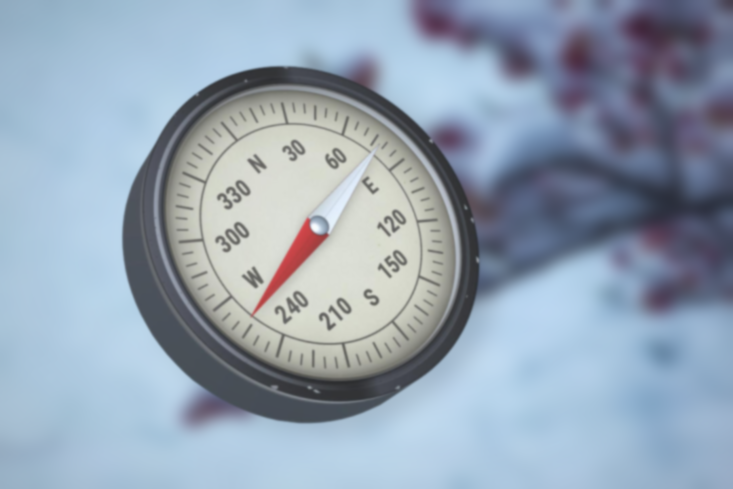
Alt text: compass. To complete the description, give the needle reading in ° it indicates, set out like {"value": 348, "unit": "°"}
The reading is {"value": 257.5, "unit": "°"}
